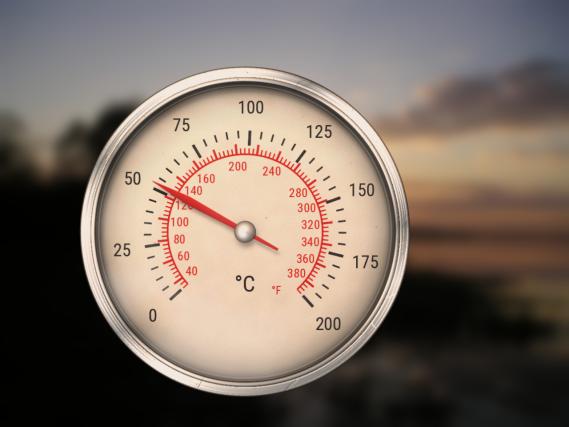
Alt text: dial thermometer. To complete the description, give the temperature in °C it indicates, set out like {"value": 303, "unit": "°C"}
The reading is {"value": 52.5, "unit": "°C"}
